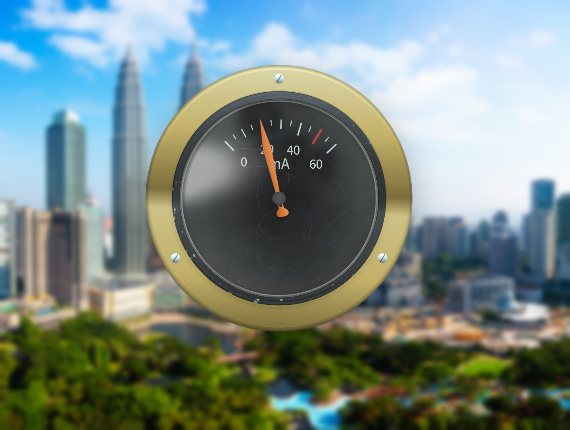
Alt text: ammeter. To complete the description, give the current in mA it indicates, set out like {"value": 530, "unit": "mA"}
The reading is {"value": 20, "unit": "mA"}
